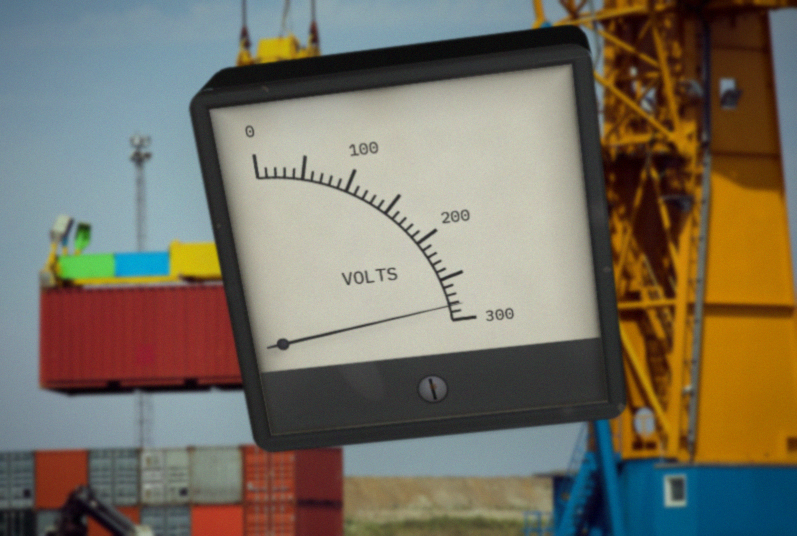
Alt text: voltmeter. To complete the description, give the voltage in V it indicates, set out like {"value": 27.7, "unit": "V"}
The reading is {"value": 280, "unit": "V"}
